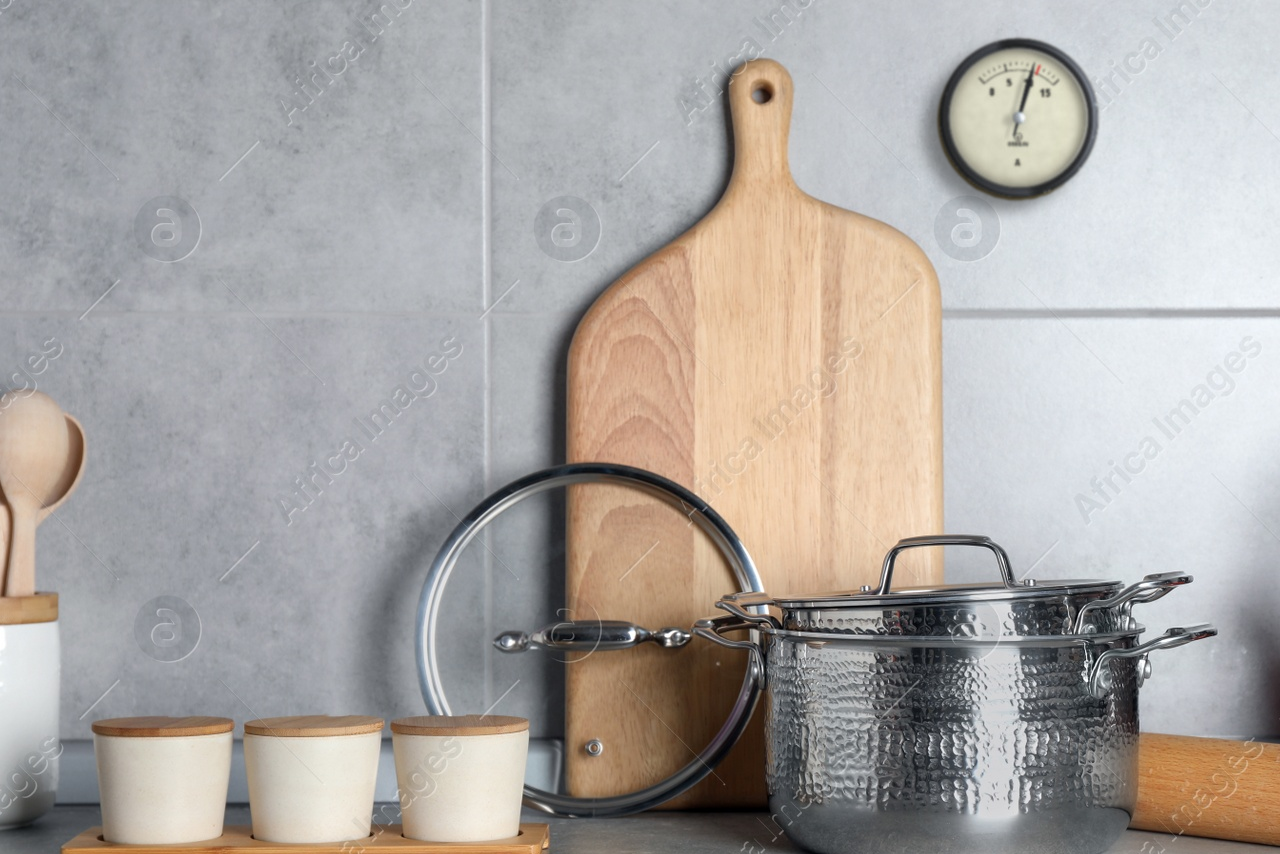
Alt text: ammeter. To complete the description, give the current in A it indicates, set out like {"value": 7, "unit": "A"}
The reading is {"value": 10, "unit": "A"}
